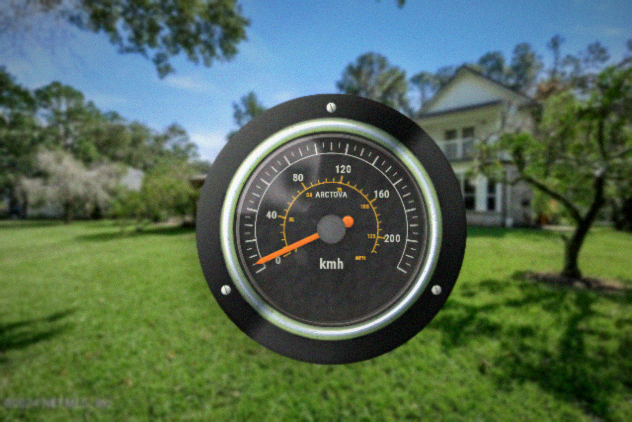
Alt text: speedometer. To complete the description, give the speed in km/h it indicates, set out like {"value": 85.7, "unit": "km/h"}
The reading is {"value": 5, "unit": "km/h"}
